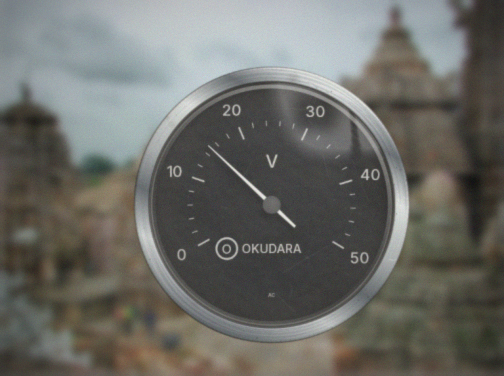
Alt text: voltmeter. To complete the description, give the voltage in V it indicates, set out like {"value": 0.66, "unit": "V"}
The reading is {"value": 15, "unit": "V"}
